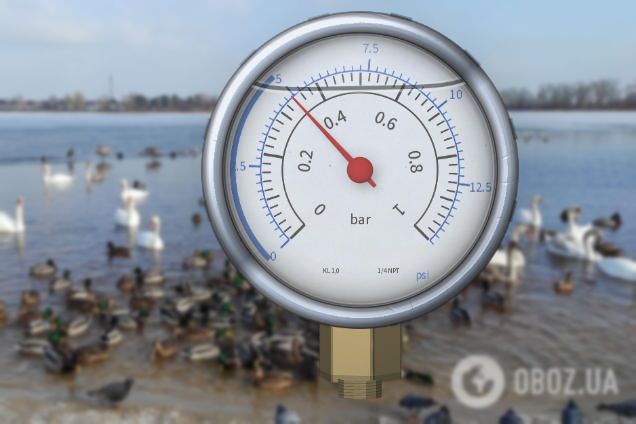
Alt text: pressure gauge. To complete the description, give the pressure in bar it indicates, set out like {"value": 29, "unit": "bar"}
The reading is {"value": 0.34, "unit": "bar"}
